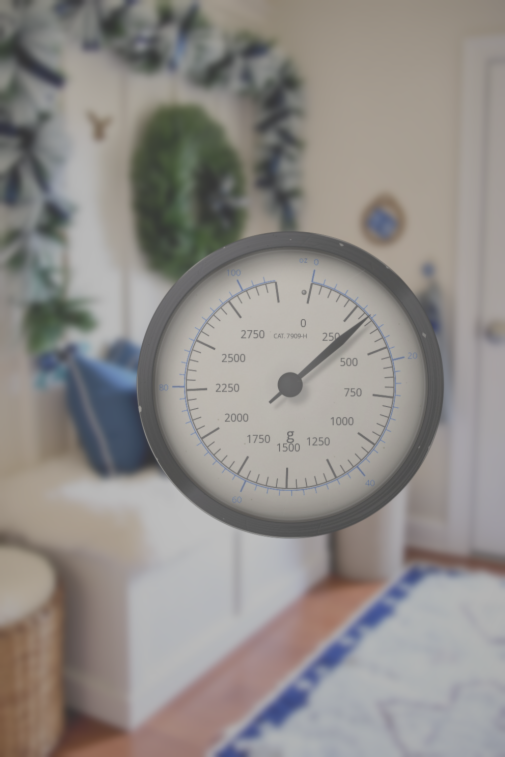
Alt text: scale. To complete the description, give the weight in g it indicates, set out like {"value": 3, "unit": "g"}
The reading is {"value": 325, "unit": "g"}
